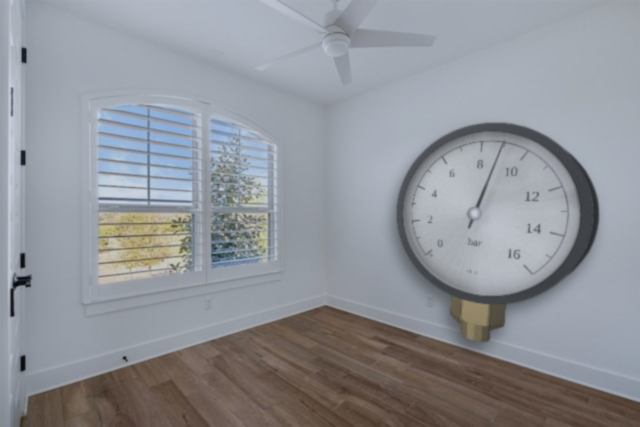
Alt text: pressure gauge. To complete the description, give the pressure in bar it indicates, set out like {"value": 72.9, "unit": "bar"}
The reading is {"value": 9, "unit": "bar"}
